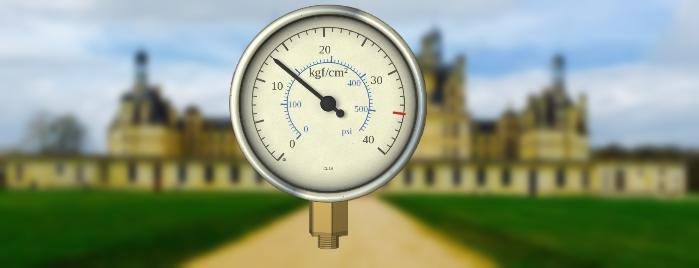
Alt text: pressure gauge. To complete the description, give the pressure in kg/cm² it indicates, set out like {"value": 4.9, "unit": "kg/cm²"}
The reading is {"value": 13, "unit": "kg/cm²"}
